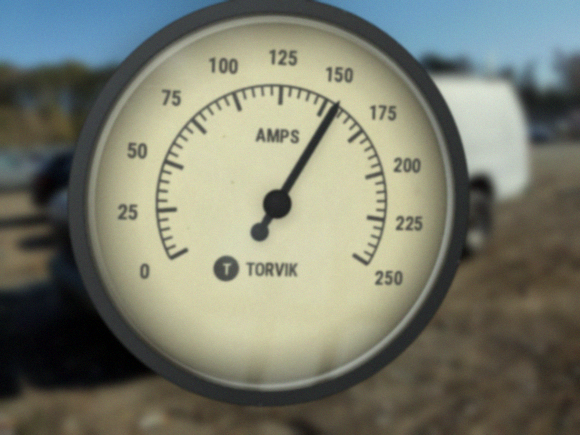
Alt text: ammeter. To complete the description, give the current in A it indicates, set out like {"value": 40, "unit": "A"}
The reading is {"value": 155, "unit": "A"}
